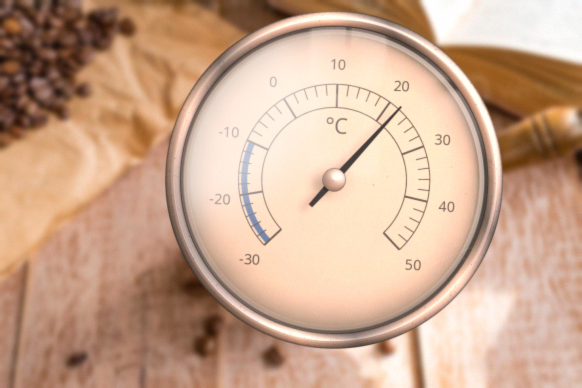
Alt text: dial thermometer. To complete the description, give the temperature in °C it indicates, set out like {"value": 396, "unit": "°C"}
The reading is {"value": 22, "unit": "°C"}
